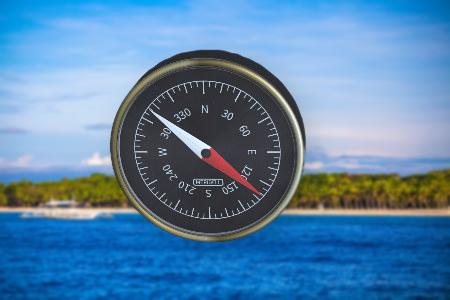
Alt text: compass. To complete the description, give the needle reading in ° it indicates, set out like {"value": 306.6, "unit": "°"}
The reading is {"value": 130, "unit": "°"}
